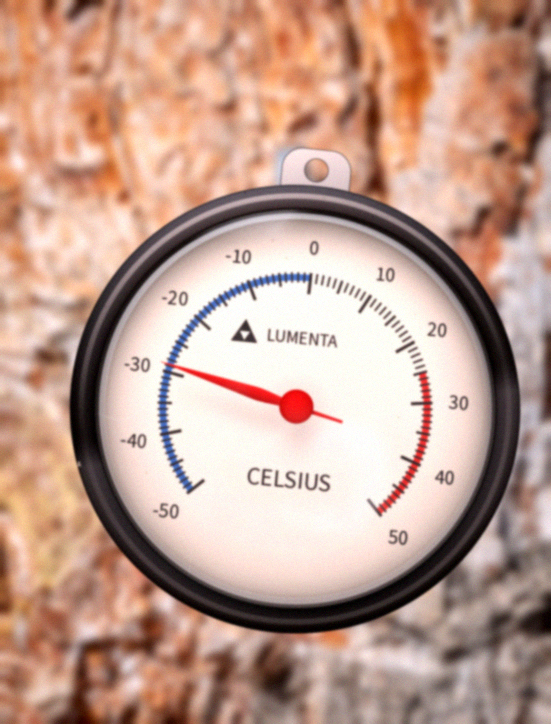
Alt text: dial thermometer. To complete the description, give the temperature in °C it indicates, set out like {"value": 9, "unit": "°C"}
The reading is {"value": -29, "unit": "°C"}
